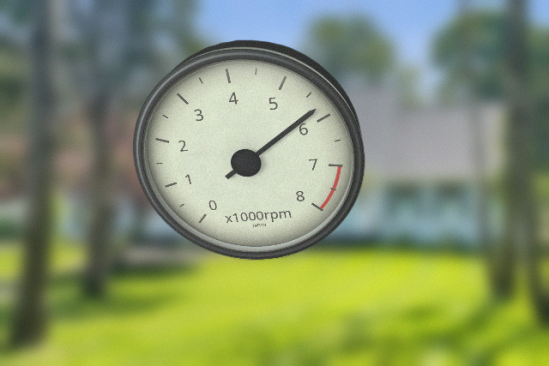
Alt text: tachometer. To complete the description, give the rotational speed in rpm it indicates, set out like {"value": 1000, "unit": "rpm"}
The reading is {"value": 5750, "unit": "rpm"}
